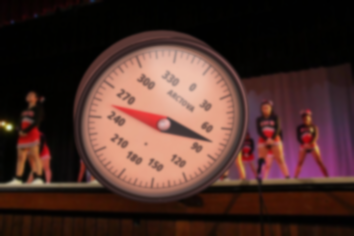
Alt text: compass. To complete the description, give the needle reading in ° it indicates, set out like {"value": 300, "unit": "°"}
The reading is {"value": 255, "unit": "°"}
